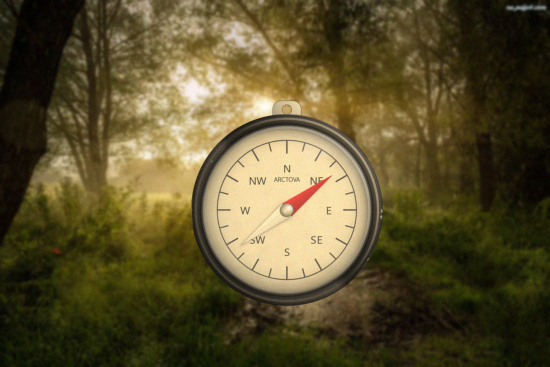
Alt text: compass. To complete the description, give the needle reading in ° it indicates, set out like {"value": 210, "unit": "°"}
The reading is {"value": 52.5, "unit": "°"}
